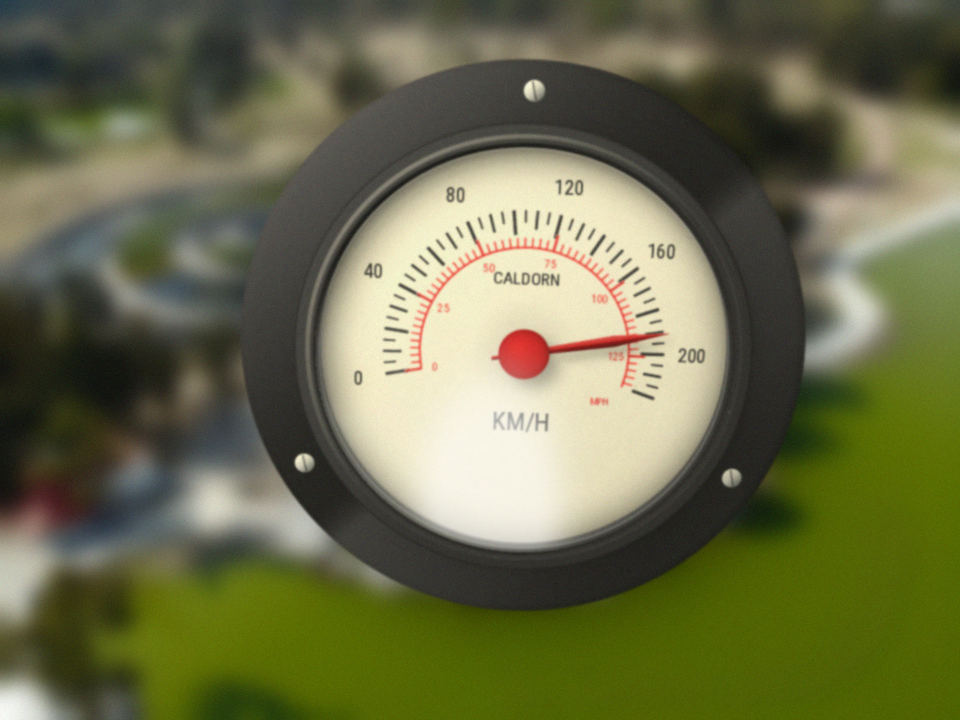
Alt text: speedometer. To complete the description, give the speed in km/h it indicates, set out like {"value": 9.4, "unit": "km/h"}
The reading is {"value": 190, "unit": "km/h"}
